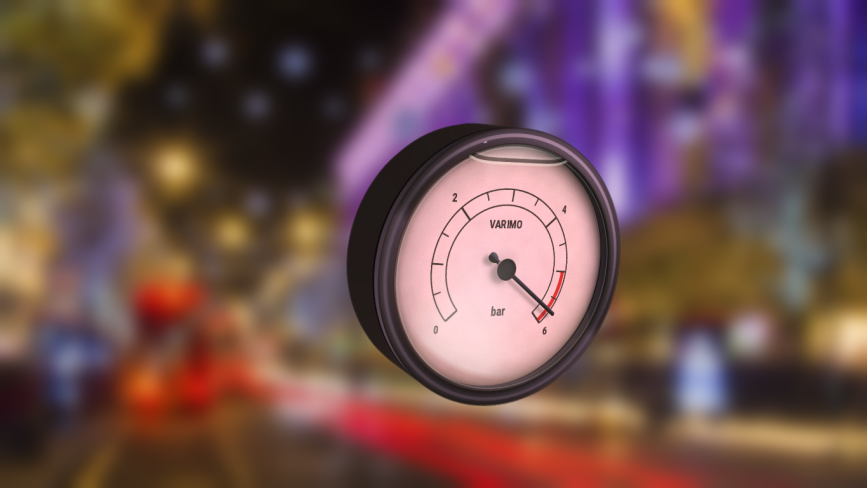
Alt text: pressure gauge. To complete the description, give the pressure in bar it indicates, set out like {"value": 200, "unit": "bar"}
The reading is {"value": 5.75, "unit": "bar"}
